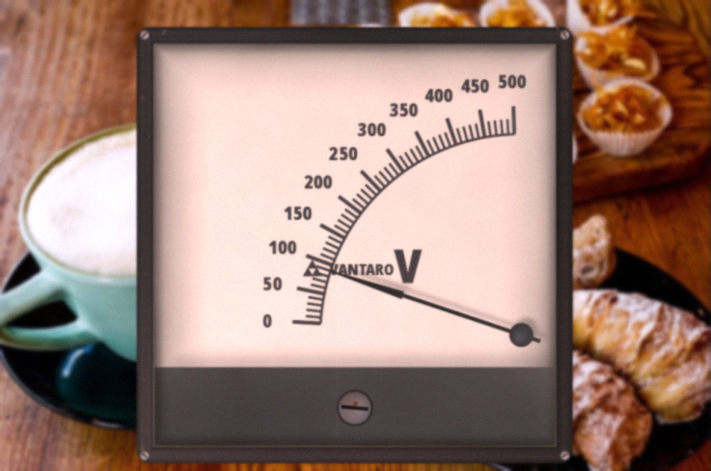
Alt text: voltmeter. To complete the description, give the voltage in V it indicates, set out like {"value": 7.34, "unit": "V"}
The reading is {"value": 90, "unit": "V"}
